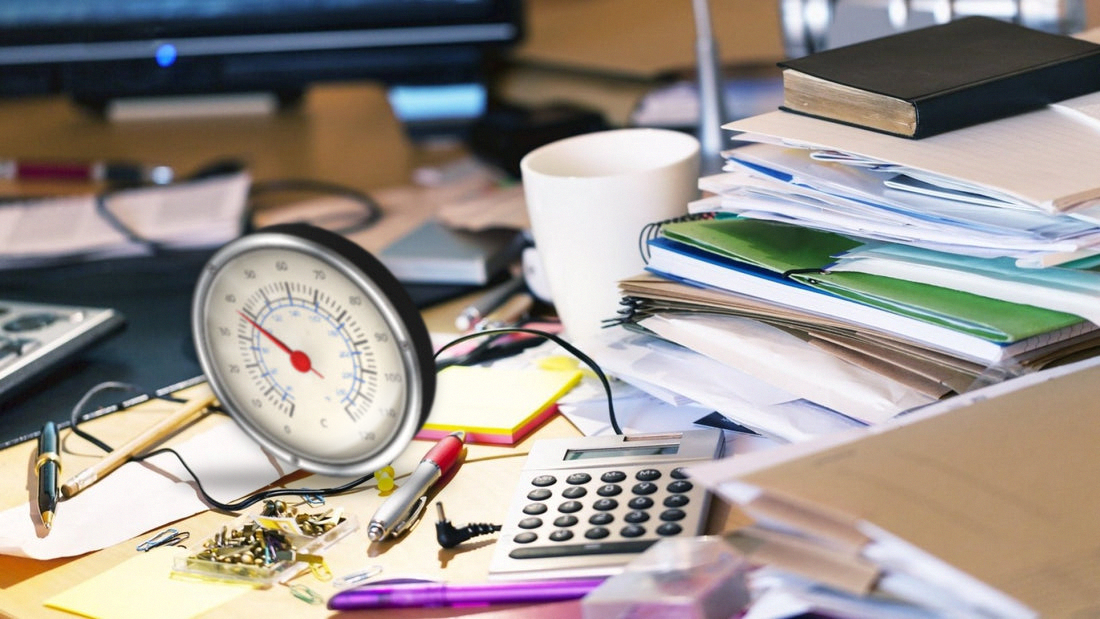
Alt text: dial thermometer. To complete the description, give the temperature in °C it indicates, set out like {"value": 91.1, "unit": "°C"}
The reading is {"value": 40, "unit": "°C"}
